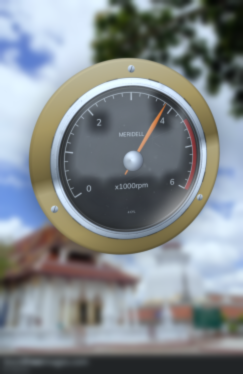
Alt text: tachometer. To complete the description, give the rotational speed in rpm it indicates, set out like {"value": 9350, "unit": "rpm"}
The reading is {"value": 3800, "unit": "rpm"}
